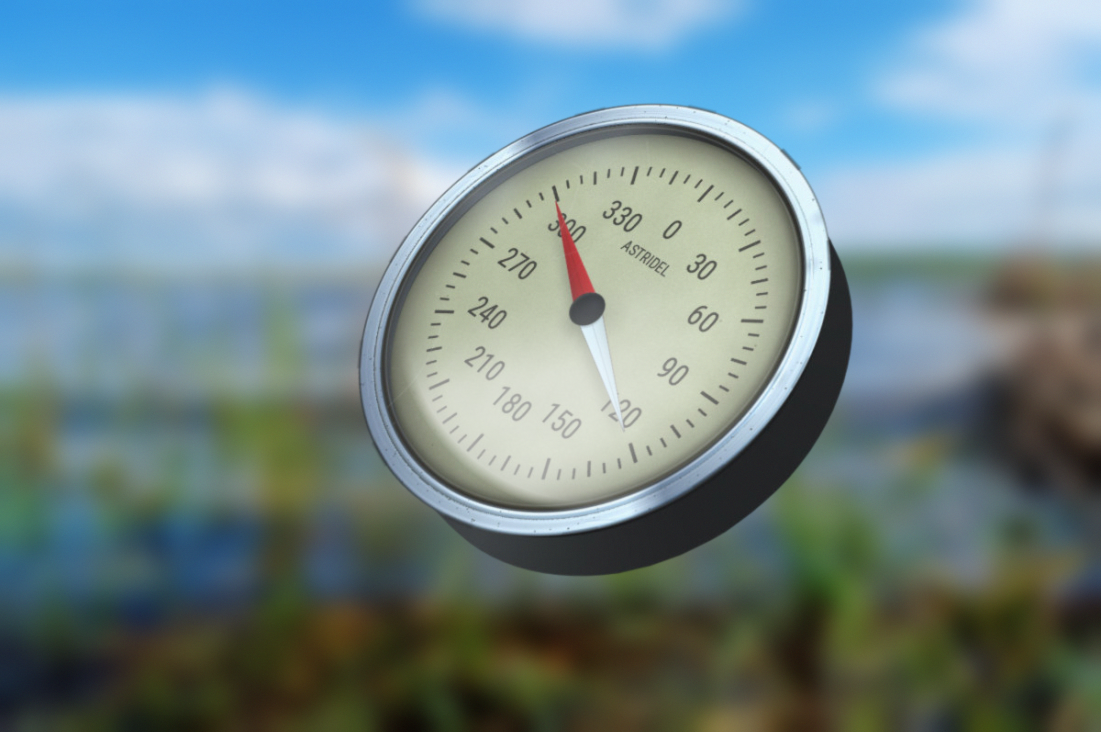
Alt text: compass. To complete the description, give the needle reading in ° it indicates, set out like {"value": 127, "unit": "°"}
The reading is {"value": 300, "unit": "°"}
